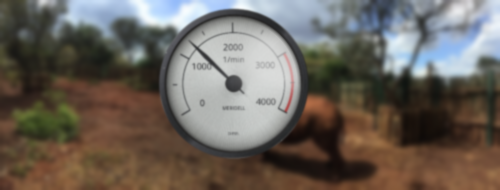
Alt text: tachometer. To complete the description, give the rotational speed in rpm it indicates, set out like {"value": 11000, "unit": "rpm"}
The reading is {"value": 1250, "unit": "rpm"}
